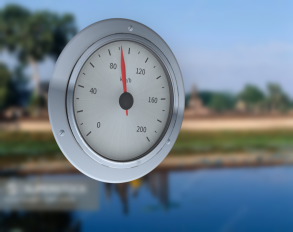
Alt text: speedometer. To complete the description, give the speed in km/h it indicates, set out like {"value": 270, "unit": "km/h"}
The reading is {"value": 90, "unit": "km/h"}
